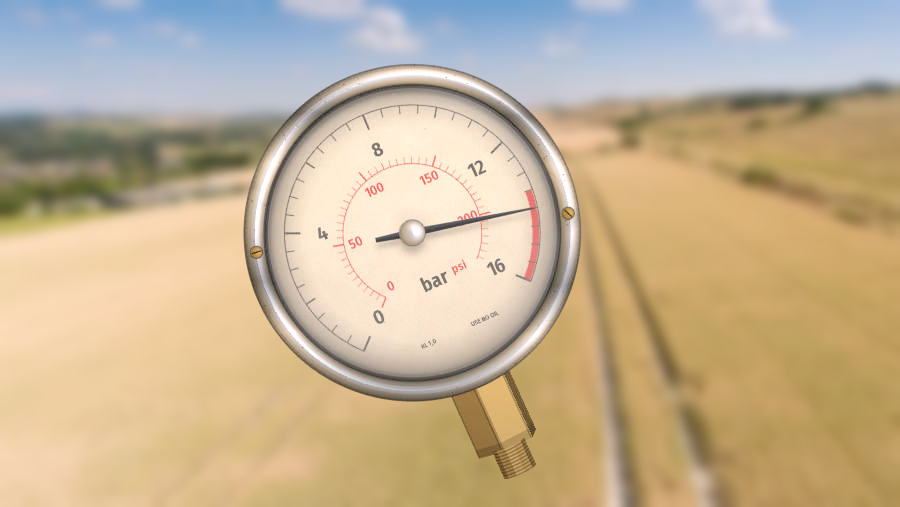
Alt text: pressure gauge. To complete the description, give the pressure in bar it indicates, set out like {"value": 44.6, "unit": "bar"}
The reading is {"value": 14, "unit": "bar"}
